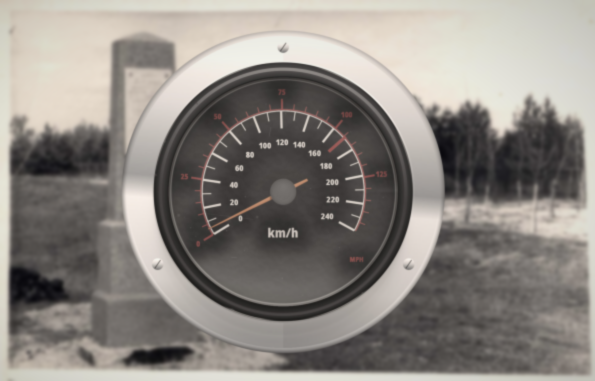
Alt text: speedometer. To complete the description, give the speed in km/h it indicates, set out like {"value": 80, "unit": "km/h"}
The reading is {"value": 5, "unit": "km/h"}
